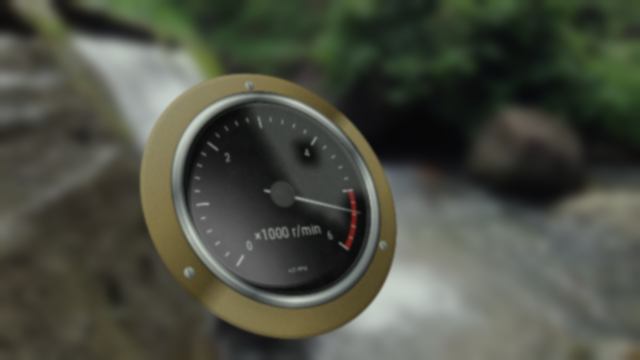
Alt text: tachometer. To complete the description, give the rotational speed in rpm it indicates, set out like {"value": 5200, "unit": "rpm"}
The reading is {"value": 5400, "unit": "rpm"}
